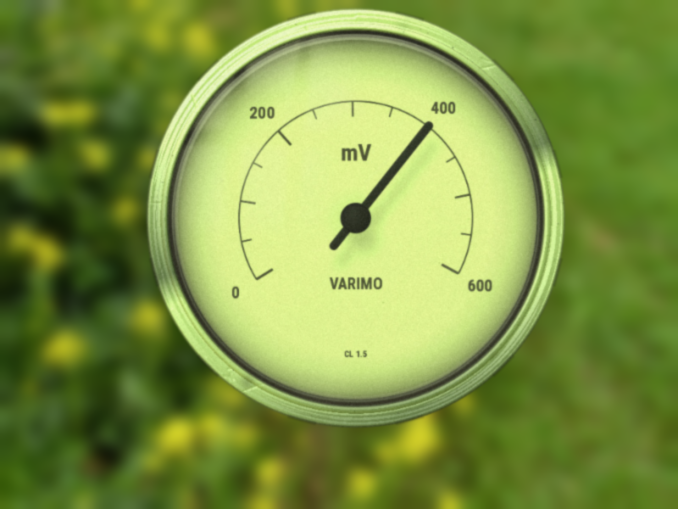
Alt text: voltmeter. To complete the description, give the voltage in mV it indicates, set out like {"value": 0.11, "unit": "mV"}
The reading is {"value": 400, "unit": "mV"}
